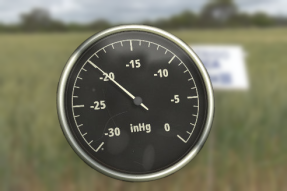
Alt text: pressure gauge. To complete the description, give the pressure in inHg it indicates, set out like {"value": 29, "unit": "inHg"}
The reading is {"value": -20, "unit": "inHg"}
